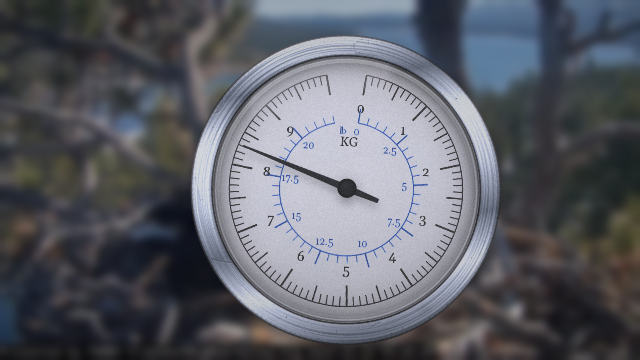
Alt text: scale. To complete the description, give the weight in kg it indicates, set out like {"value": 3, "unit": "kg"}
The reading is {"value": 8.3, "unit": "kg"}
